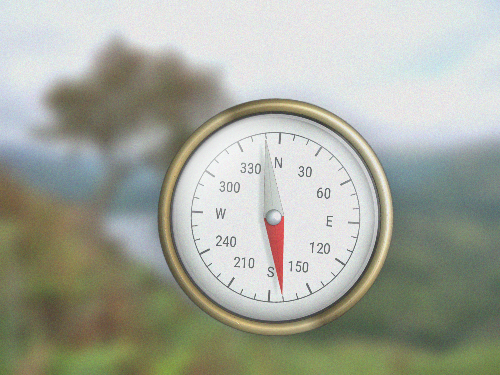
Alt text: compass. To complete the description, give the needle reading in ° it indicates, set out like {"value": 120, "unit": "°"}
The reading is {"value": 170, "unit": "°"}
